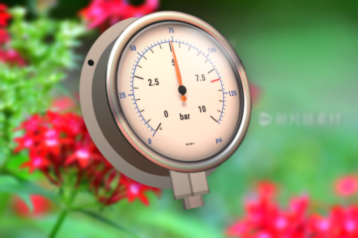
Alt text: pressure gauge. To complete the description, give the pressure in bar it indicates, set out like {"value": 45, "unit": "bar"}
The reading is {"value": 5, "unit": "bar"}
